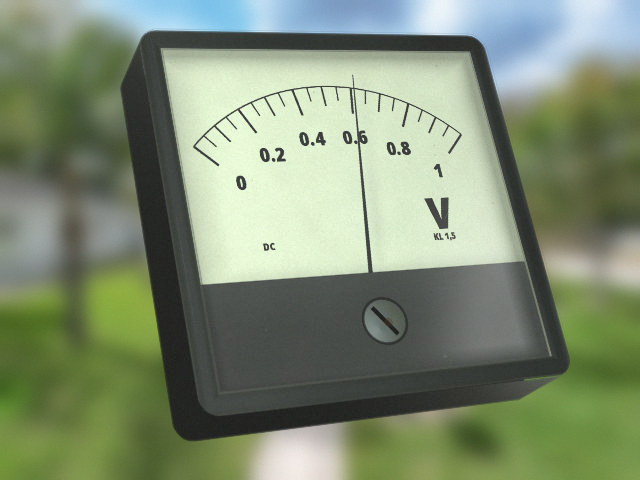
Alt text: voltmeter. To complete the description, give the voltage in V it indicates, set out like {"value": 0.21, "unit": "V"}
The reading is {"value": 0.6, "unit": "V"}
